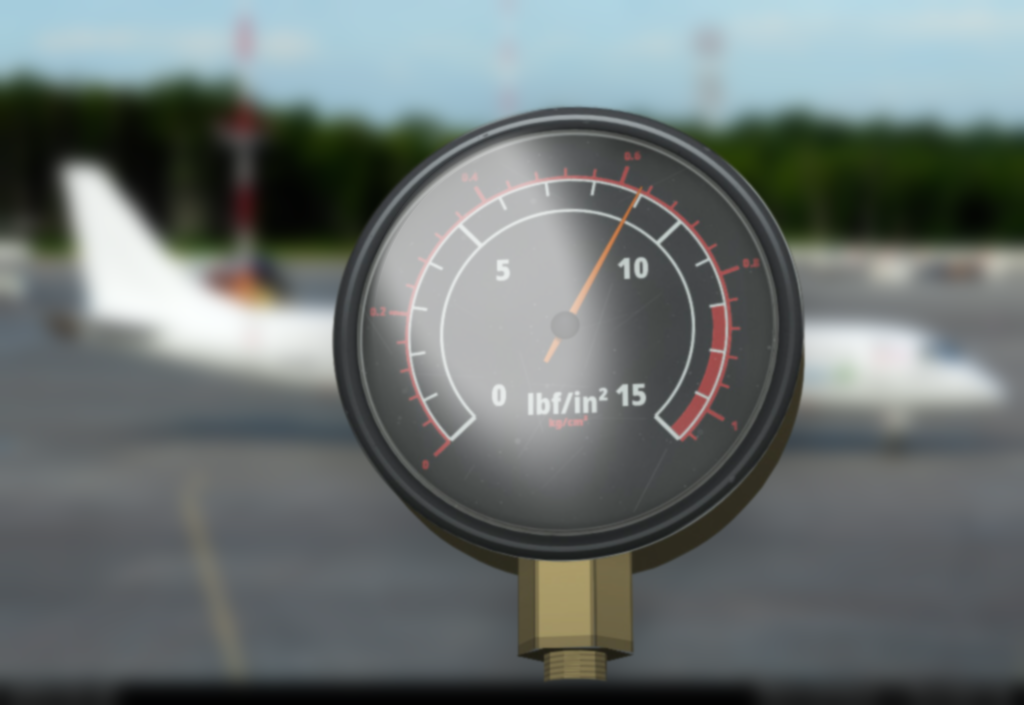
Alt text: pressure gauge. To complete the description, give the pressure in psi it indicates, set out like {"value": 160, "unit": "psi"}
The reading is {"value": 9, "unit": "psi"}
